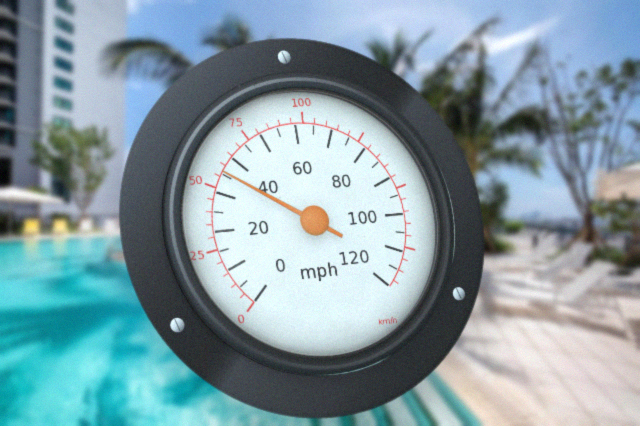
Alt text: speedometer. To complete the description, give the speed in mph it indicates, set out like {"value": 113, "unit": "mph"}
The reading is {"value": 35, "unit": "mph"}
